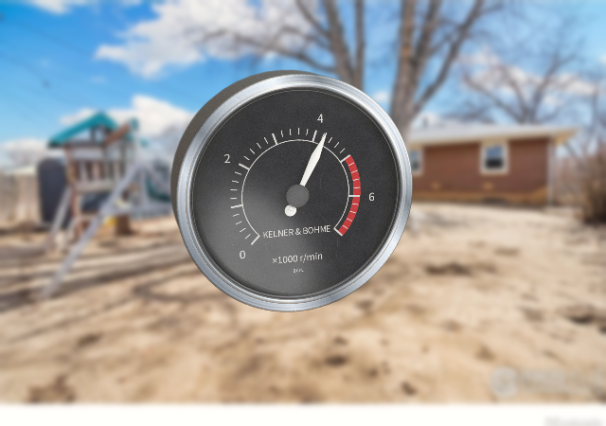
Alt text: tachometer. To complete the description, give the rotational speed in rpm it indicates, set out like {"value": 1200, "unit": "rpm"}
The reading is {"value": 4200, "unit": "rpm"}
